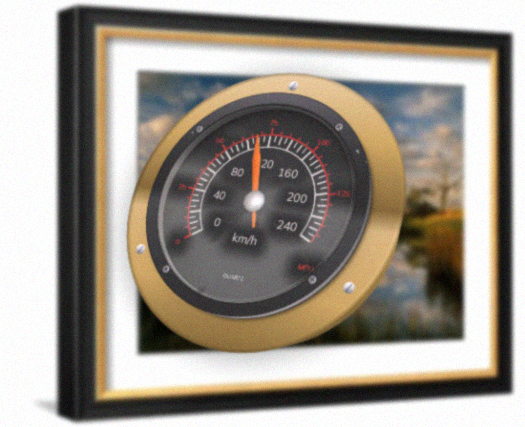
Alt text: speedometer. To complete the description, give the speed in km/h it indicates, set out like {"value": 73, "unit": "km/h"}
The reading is {"value": 110, "unit": "km/h"}
